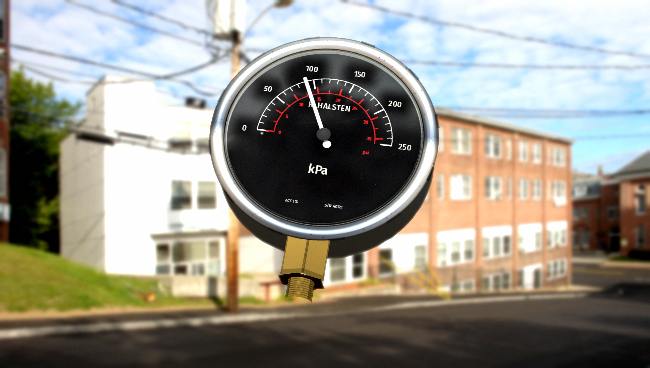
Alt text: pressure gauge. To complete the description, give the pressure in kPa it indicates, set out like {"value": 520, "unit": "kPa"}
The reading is {"value": 90, "unit": "kPa"}
